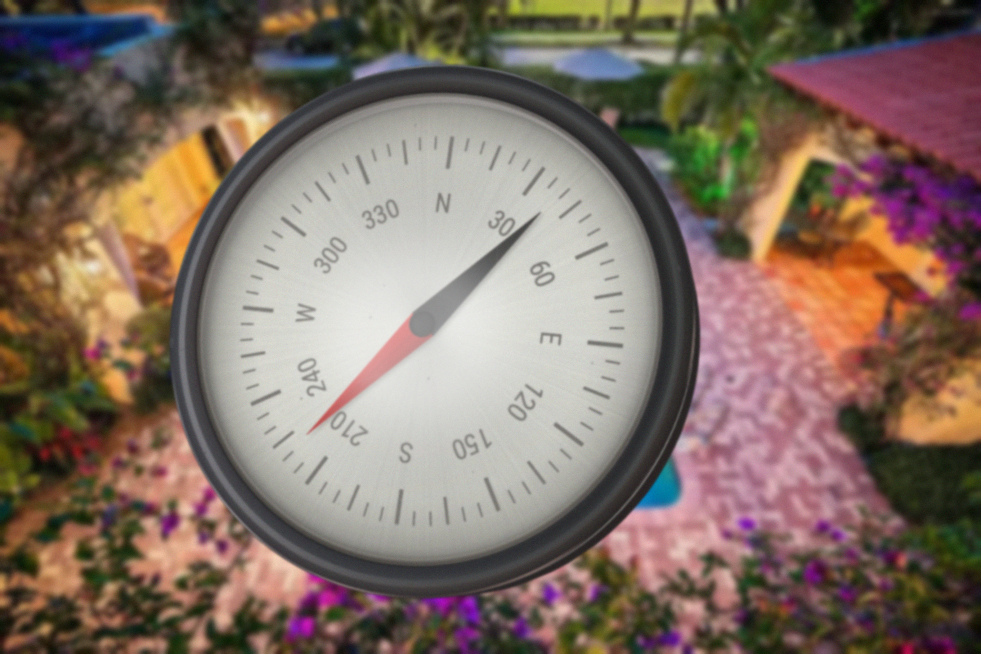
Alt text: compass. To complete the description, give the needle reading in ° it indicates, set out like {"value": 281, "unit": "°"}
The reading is {"value": 220, "unit": "°"}
